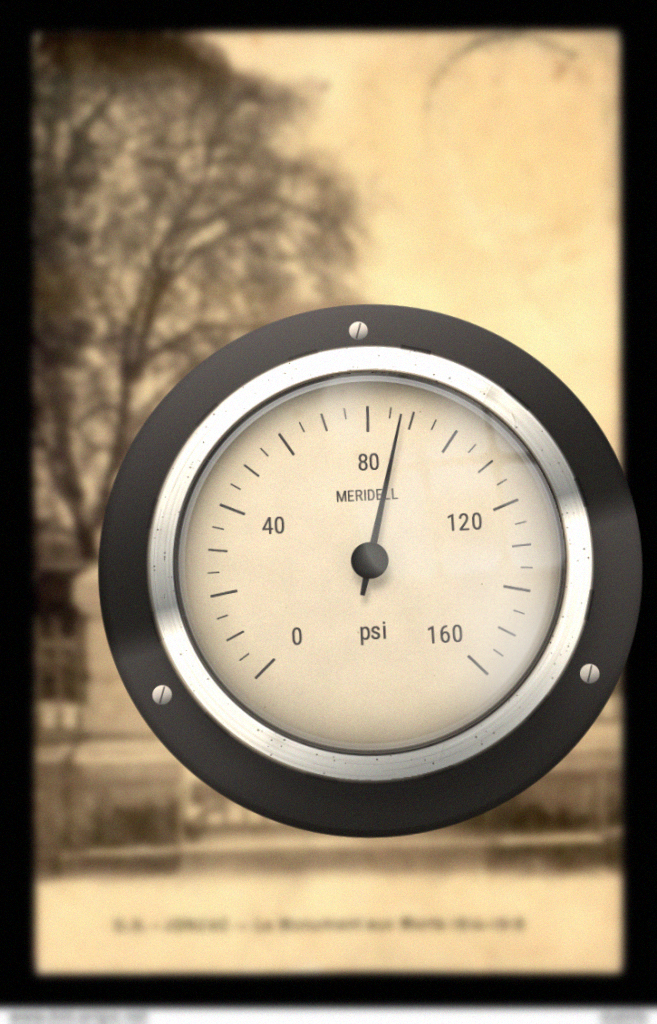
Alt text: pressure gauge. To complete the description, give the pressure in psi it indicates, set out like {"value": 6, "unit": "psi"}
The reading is {"value": 87.5, "unit": "psi"}
